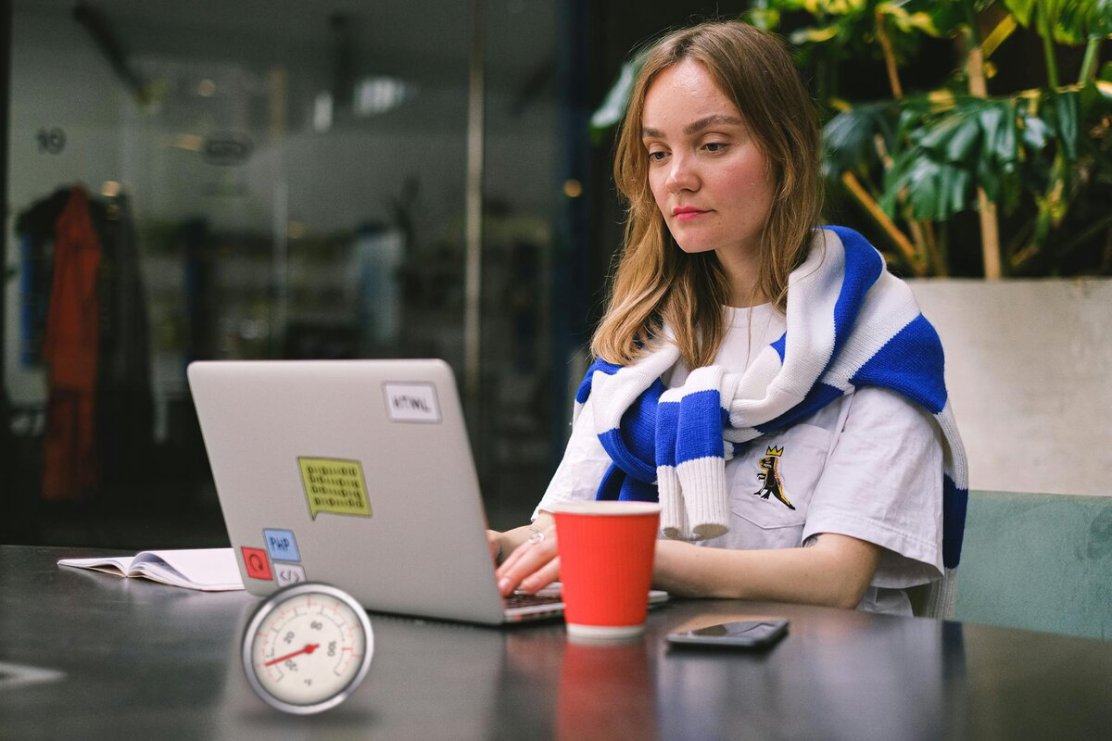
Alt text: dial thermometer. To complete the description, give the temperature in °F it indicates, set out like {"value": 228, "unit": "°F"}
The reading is {"value": -5, "unit": "°F"}
